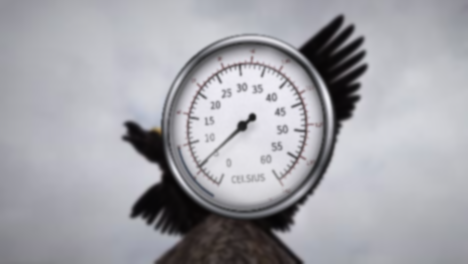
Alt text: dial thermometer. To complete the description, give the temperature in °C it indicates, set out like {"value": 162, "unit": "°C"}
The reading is {"value": 5, "unit": "°C"}
